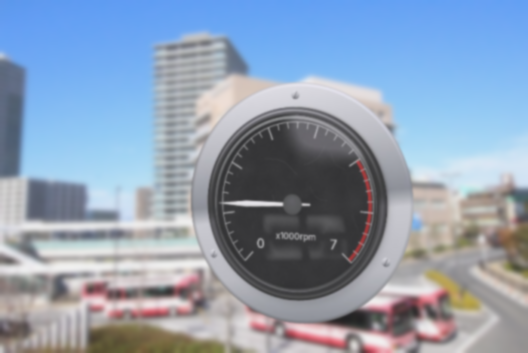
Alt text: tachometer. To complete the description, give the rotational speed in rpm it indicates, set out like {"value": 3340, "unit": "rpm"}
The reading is {"value": 1200, "unit": "rpm"}
